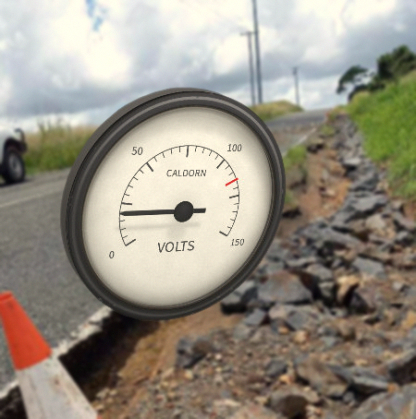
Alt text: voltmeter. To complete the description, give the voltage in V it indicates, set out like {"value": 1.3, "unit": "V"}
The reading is {"value": 20, "unit": "V"}
